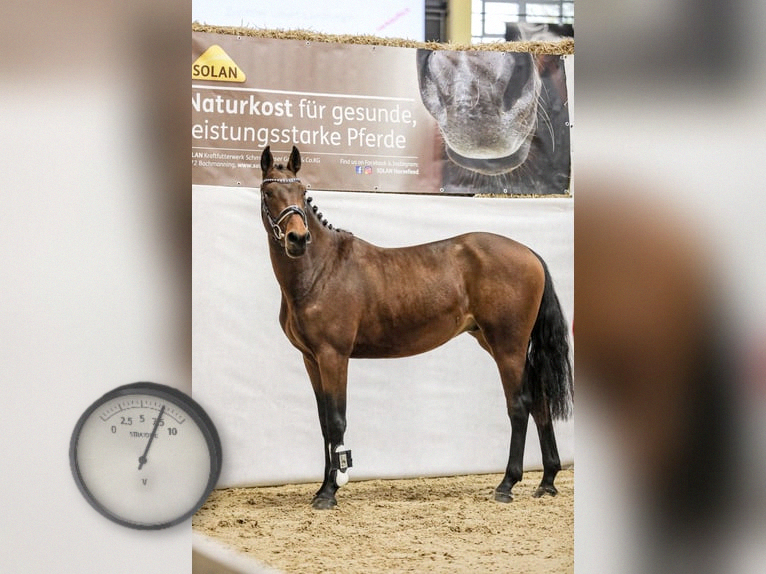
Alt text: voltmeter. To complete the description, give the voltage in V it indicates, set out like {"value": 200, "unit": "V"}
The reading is {"value": 7.5, "unit": "V"}
